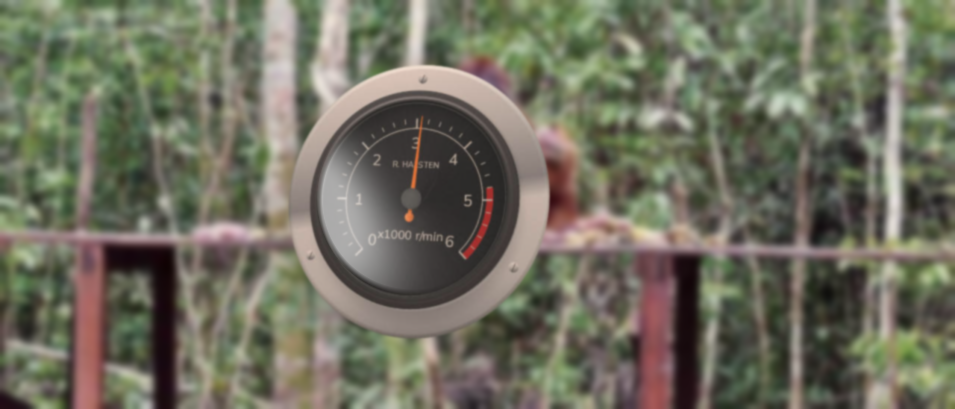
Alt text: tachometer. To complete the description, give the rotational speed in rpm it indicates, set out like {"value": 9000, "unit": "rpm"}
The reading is {"value": 3100, "unit": "rpm"}
